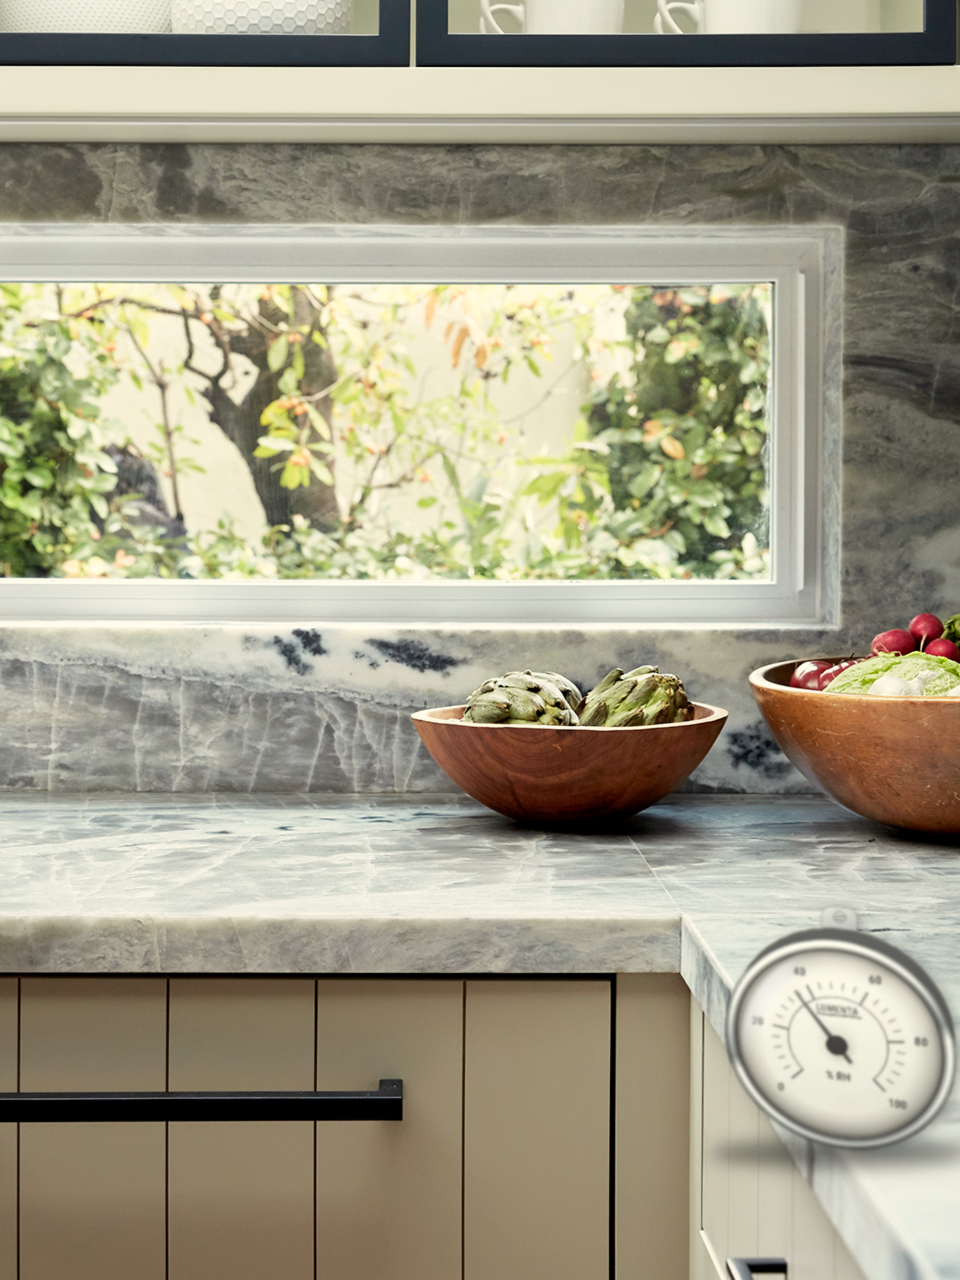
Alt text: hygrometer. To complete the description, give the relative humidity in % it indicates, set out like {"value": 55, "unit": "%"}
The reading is {"value": 36, "unit": "%"}
